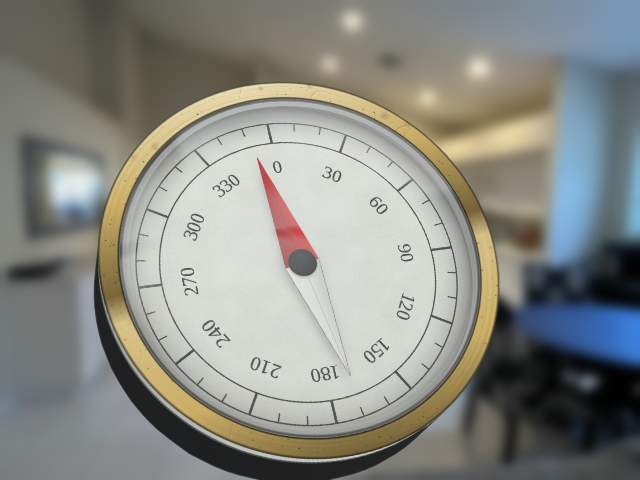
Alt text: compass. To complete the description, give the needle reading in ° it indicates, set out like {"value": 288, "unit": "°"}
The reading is {"value": 350, "unit": "°"}
